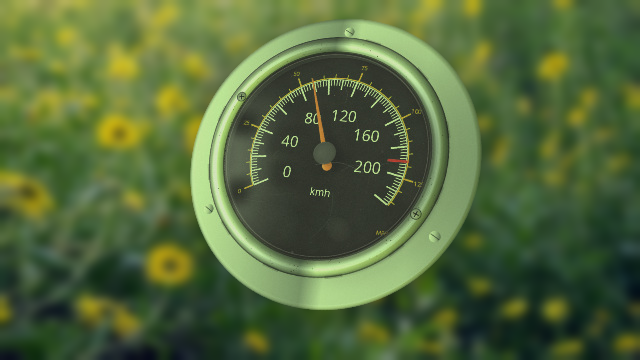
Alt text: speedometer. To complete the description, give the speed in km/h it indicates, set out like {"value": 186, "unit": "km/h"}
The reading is {"value": 90, "unit": "km/h"}
